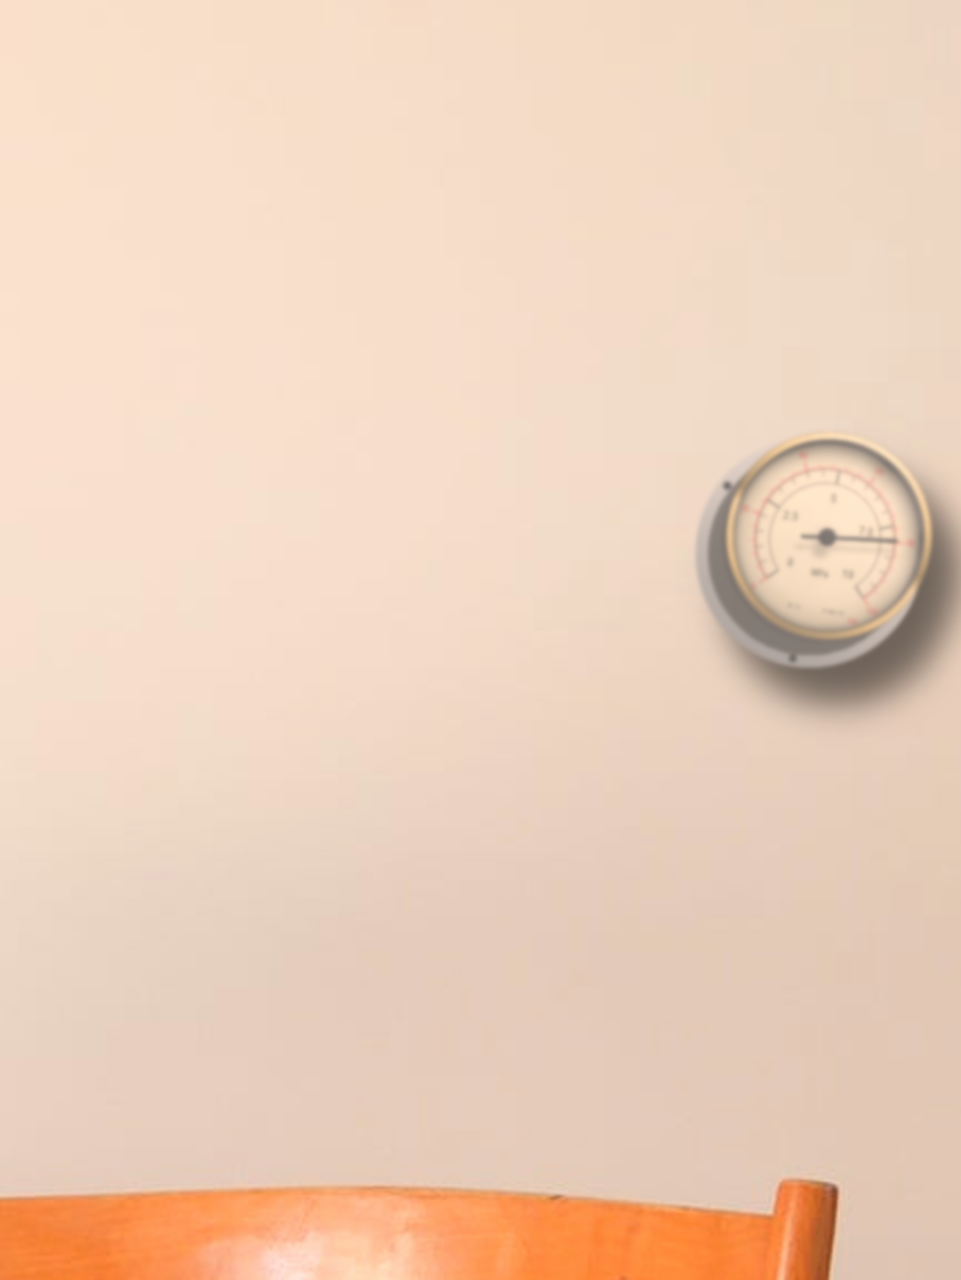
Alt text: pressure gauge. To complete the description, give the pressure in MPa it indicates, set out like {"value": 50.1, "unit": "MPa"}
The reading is {"value": 8, "unit": "MPa"}
